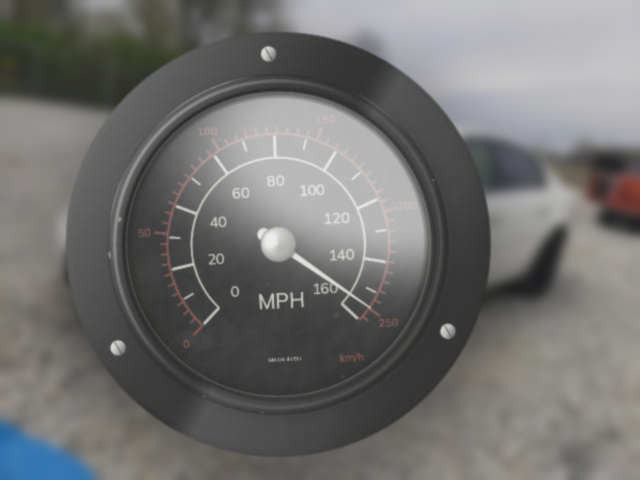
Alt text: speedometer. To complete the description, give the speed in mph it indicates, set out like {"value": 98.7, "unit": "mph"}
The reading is {"value": 155, "unit": "mph"}
